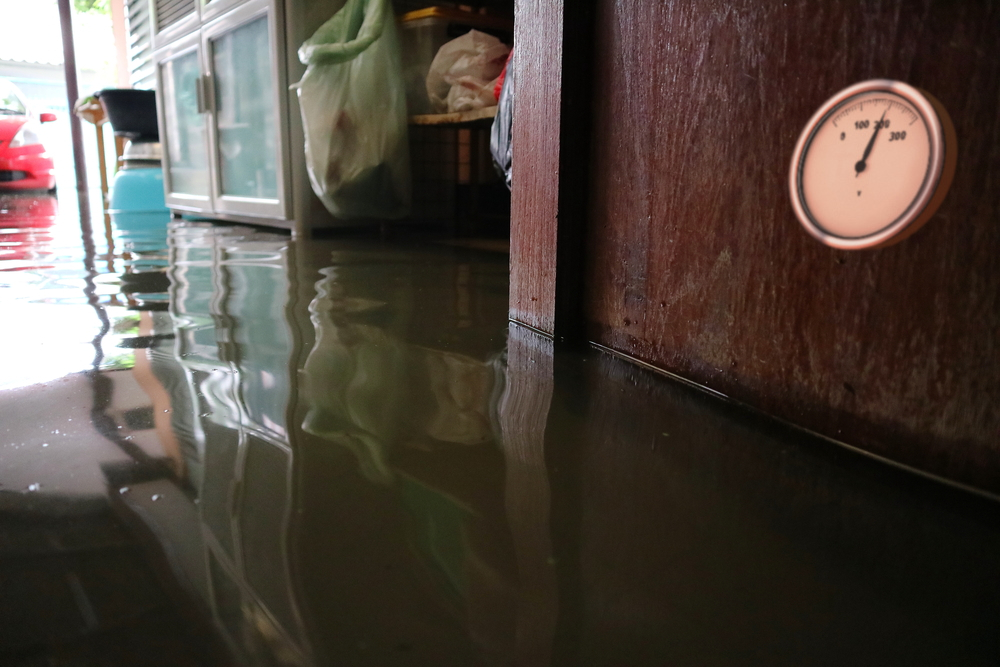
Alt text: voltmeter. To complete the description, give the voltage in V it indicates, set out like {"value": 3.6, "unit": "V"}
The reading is {"value": 200, "unit": "V"}
